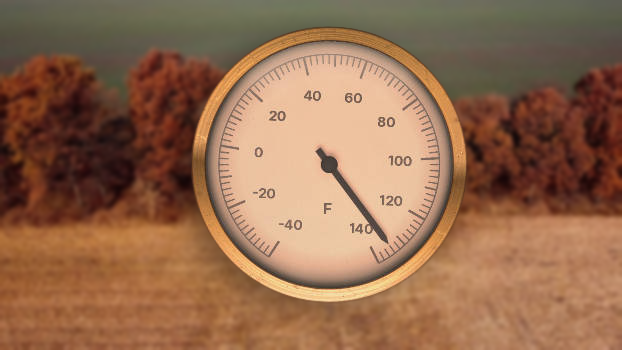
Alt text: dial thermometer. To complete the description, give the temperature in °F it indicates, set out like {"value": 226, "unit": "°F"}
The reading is {"value": 134, "unit": "°F"}
